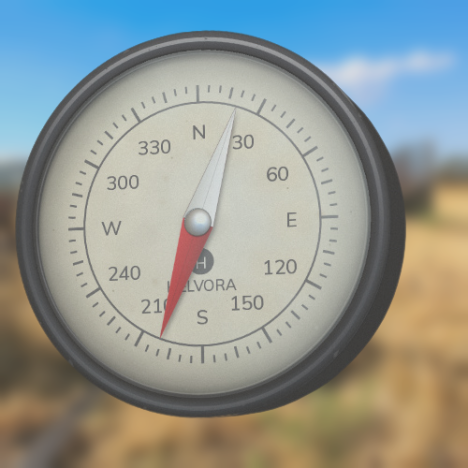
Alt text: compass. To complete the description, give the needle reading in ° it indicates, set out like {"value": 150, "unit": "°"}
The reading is {"value": 200, "unit": "°"}
